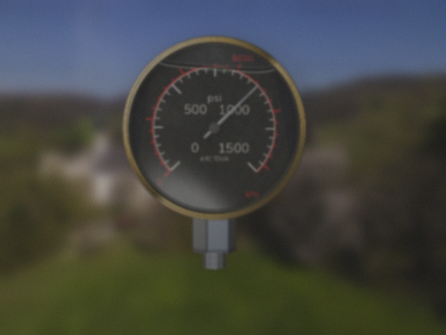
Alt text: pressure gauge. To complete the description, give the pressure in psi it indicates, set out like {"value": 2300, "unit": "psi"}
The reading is {"value": 1000, "unit": "psi"}
